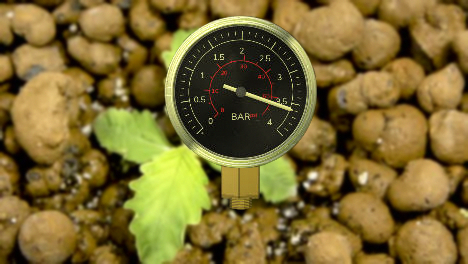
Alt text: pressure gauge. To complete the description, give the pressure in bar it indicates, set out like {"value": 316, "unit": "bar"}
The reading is {"value": 3.6, "unit": "bar"}
